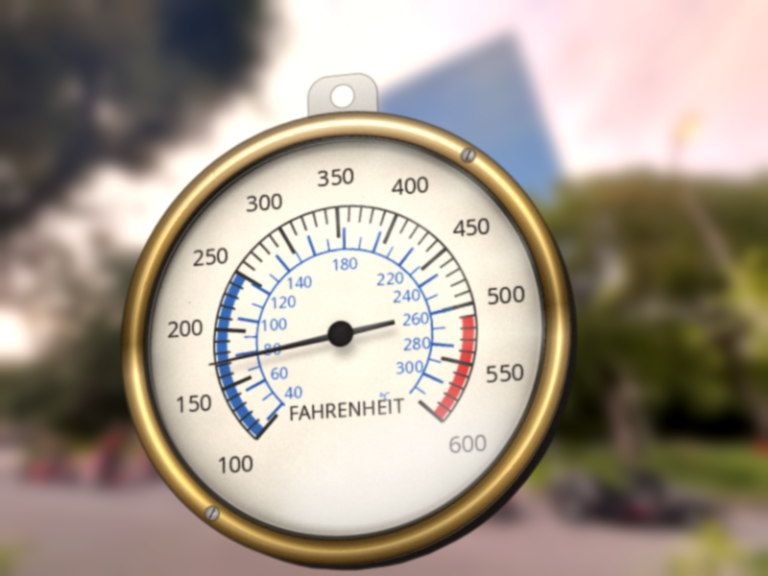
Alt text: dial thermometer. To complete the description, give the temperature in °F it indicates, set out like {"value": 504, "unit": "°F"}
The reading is {"value": 170, "unit": "°F"}
